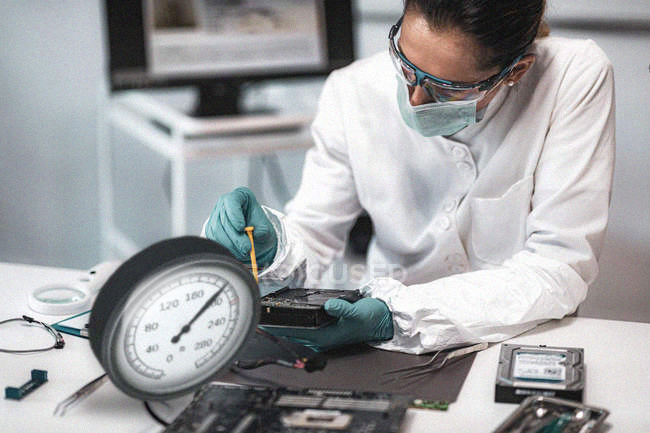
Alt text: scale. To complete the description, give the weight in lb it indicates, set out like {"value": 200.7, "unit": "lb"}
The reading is {"value": 190, "unit": "lb"}
